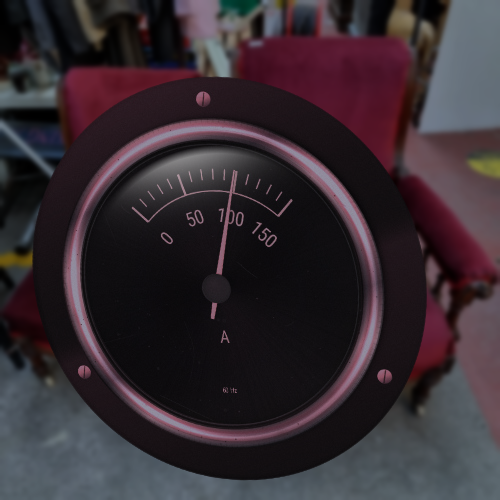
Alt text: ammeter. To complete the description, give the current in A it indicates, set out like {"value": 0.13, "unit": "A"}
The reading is {"value": 100, "unit": "A"}
